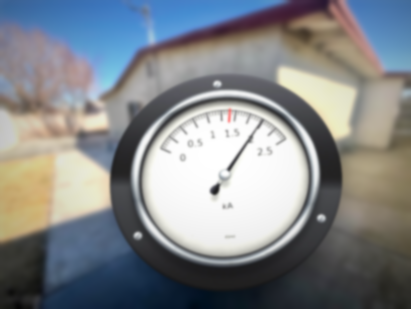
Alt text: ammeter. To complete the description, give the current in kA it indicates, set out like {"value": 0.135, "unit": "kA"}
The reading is {"value": 2, "unit": "kA"}
